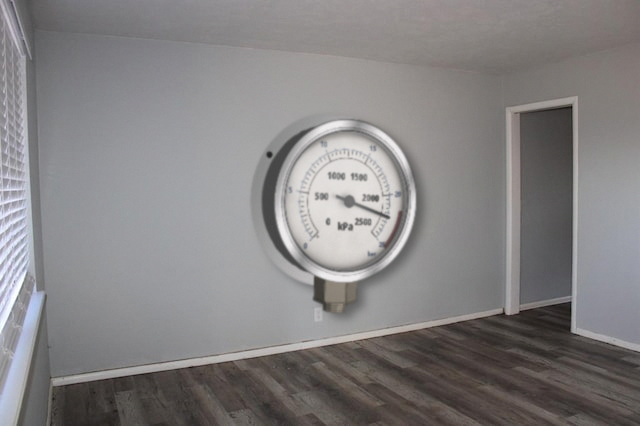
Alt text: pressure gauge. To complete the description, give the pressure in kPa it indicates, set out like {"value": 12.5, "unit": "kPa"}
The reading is {"value": 2250, "unit": "kPa"}
